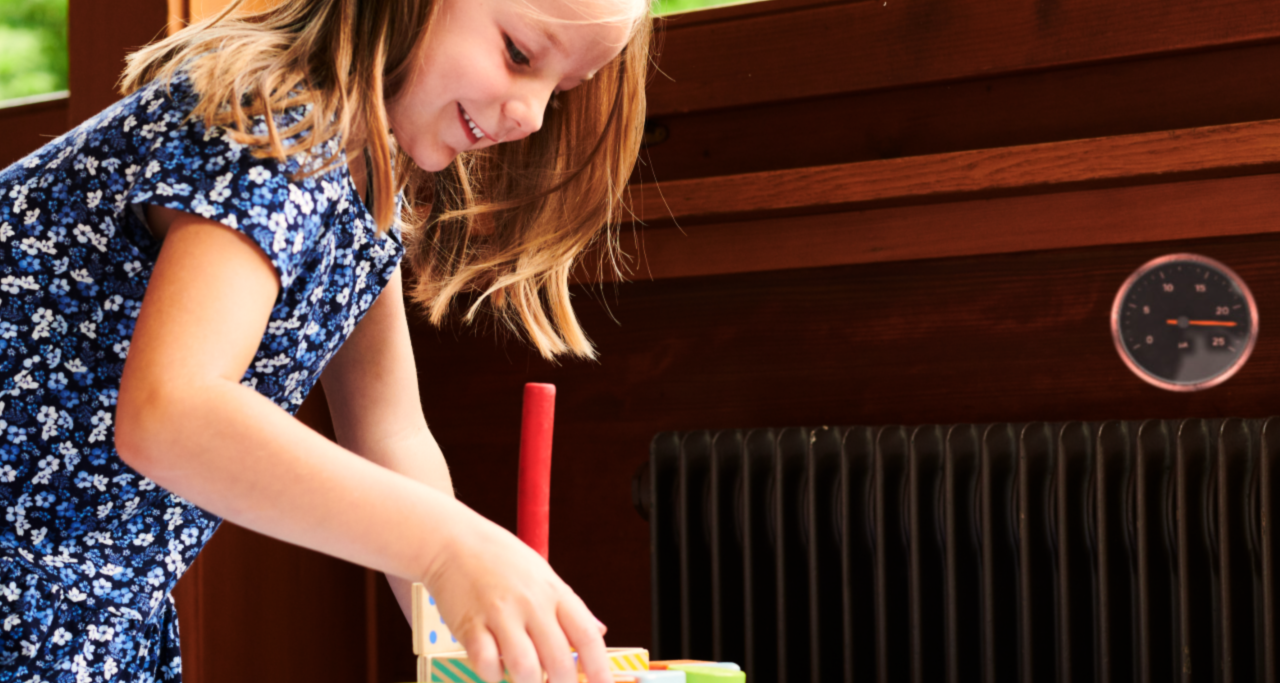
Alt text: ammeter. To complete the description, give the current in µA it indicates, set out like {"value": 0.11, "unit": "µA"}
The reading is {"value": 22, "unit": "µA"}
